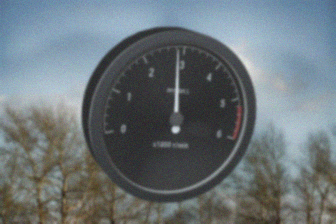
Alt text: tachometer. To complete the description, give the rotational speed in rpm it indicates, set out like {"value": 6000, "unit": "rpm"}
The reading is {"value": 2800, "unit": "rpm"}
